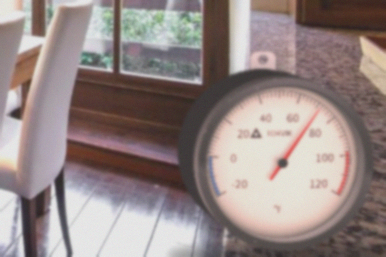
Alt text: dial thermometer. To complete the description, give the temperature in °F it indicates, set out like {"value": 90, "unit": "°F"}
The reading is {"value": 70, "unit": "°F"}
